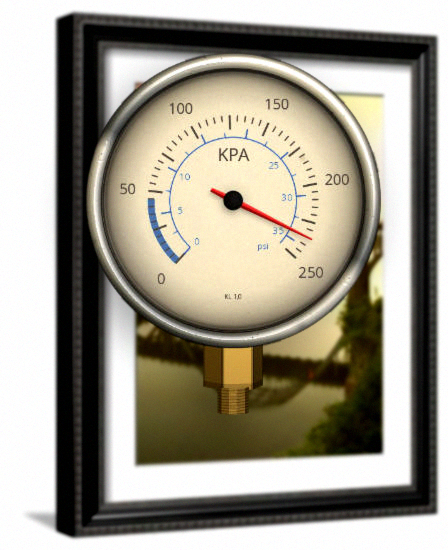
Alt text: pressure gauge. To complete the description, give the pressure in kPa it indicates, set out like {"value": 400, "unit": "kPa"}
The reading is {"value": 235, "unit": "kPa"}
